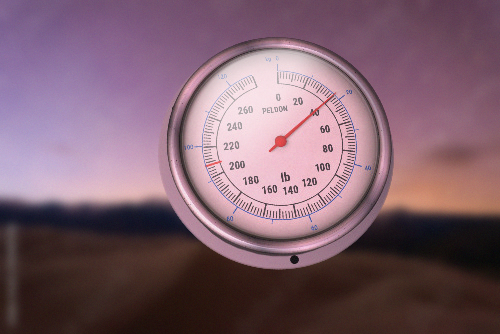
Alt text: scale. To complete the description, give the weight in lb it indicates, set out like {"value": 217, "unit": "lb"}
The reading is {"value": 40, "unit": "lb"}
